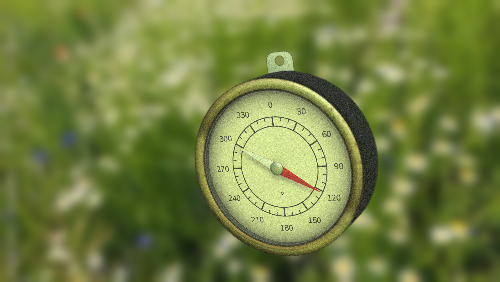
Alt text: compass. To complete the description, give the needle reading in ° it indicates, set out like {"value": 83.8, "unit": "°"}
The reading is {"value": 120, "unit": "°"}
